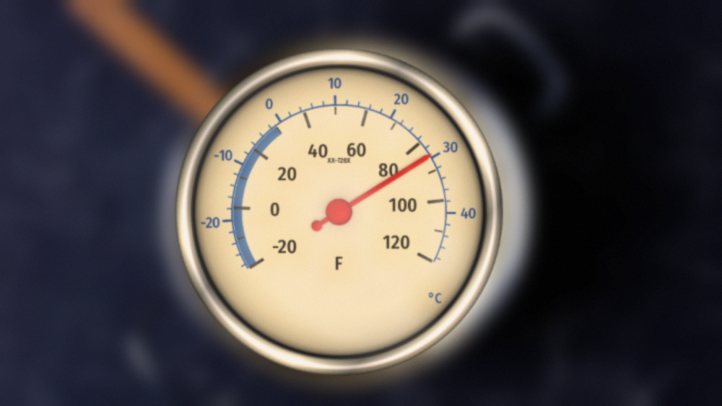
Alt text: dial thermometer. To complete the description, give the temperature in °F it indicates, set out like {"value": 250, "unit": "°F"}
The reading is {"value": 85, "unit": "°F"}
